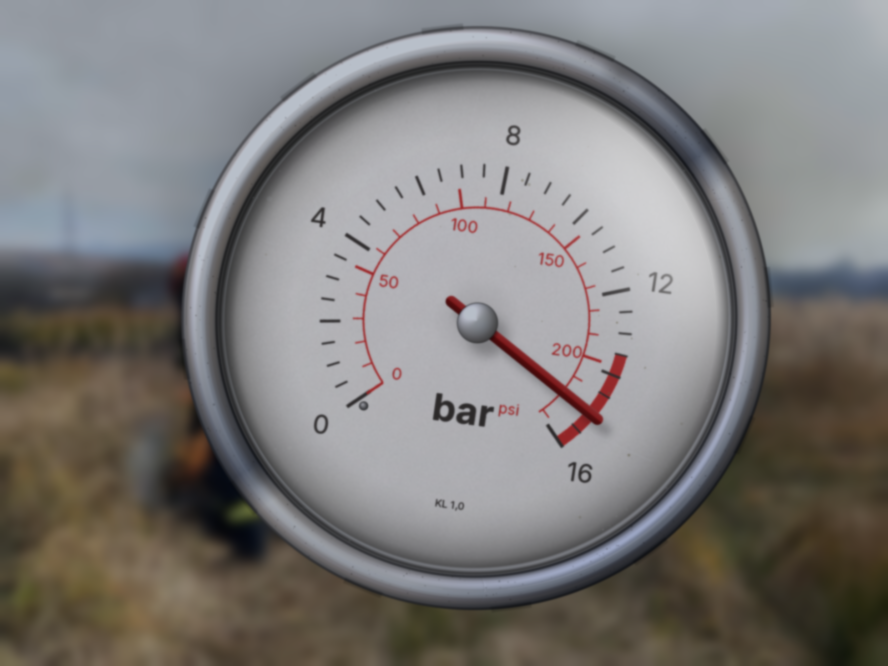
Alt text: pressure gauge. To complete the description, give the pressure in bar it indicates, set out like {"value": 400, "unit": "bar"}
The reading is {"value": 15, "unit": "bar"}
